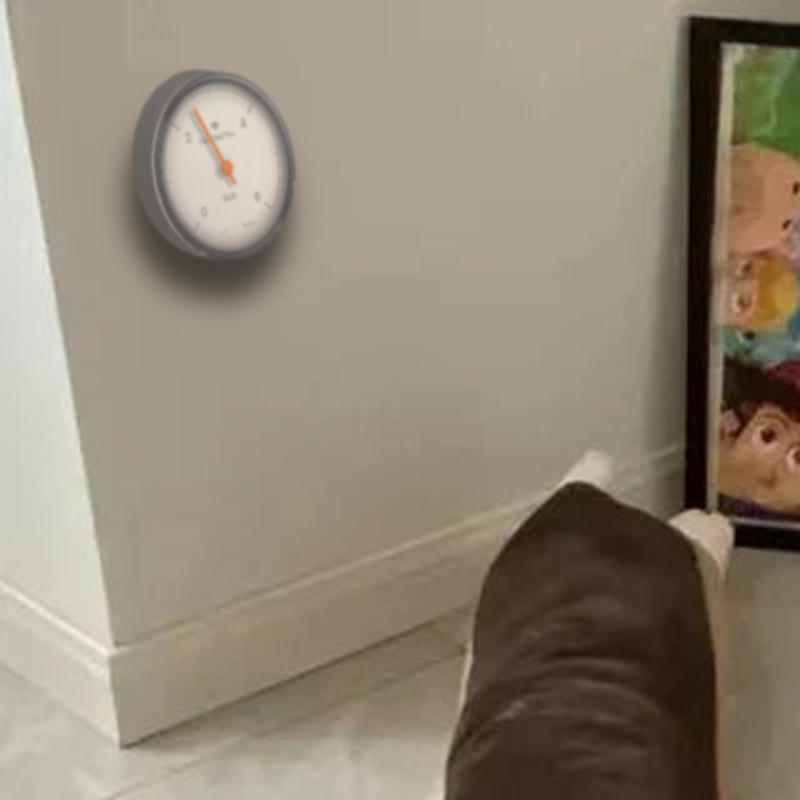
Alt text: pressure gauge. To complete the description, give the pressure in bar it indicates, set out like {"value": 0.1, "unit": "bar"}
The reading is {"value": 2.5, "unit": "bar"}
